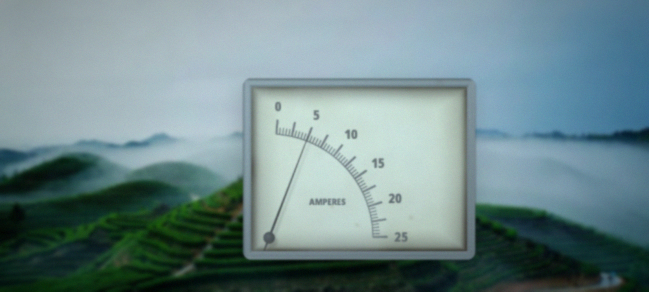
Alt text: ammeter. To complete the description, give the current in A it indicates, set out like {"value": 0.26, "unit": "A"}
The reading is {"value": 5, "unit": "A"}
